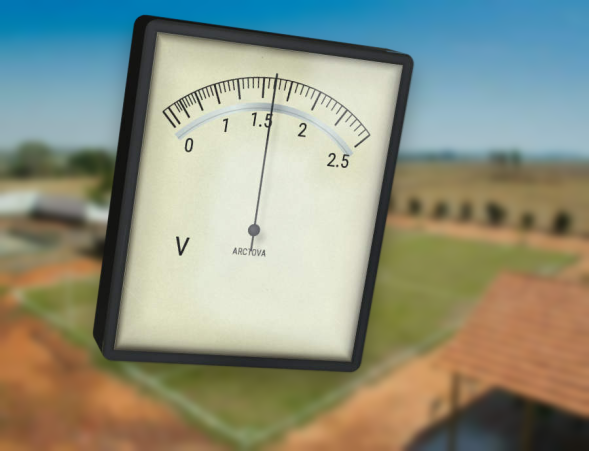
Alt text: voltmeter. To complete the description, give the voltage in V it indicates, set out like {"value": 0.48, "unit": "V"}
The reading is {"value": 1.6, "unit": "V"}
